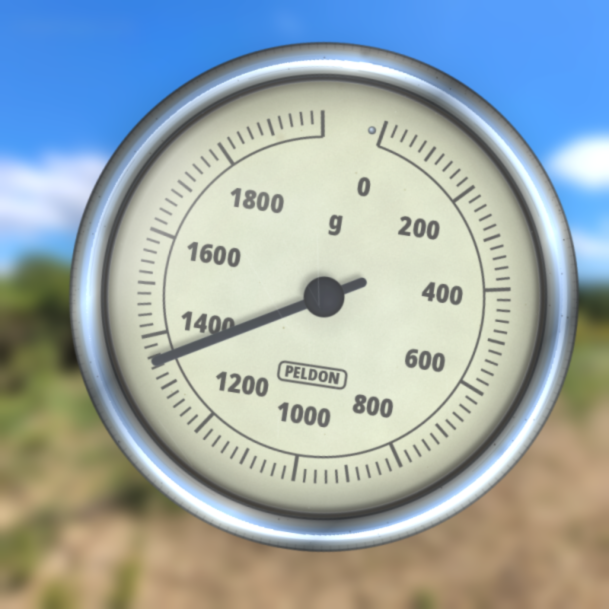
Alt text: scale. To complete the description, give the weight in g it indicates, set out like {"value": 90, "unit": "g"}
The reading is {"value": 1350, "unit": "g"}
